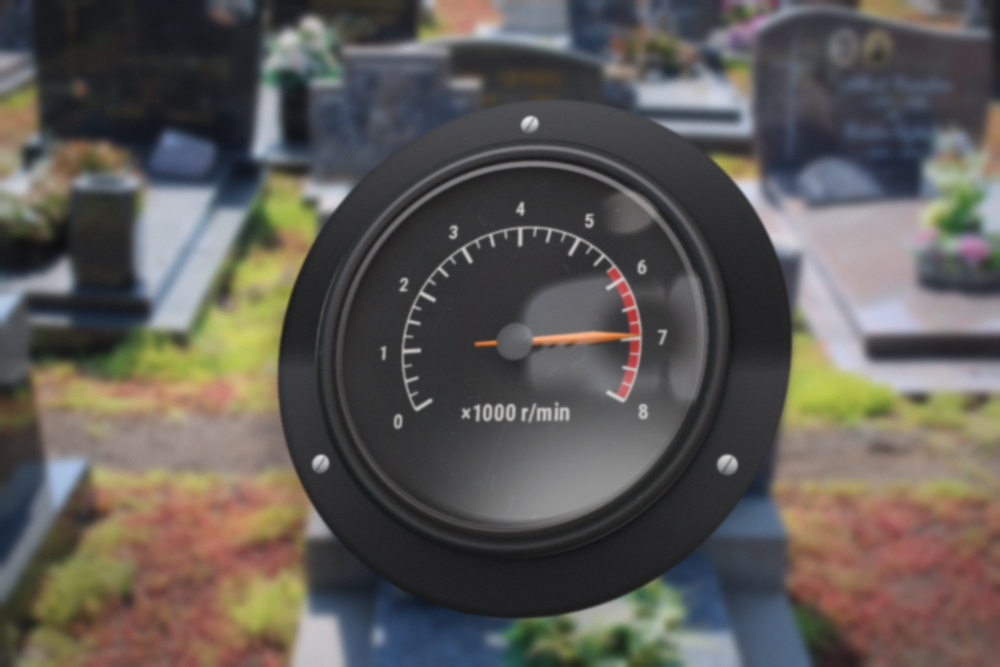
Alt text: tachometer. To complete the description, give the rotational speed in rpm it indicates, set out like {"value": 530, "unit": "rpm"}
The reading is {"value": 7000, "unit": "rpm"}
